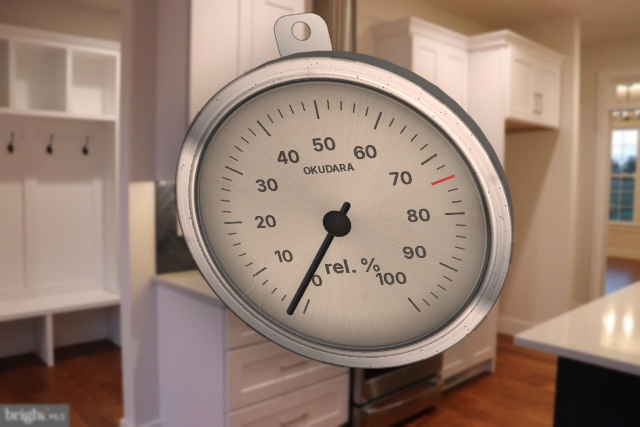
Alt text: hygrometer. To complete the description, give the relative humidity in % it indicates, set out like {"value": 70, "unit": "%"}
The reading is {"value": 2, "unit": "%"}
